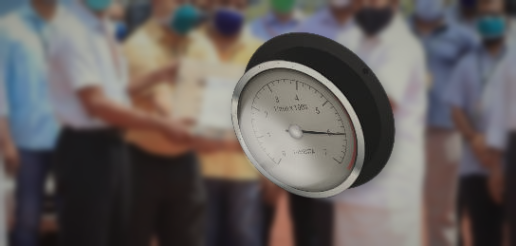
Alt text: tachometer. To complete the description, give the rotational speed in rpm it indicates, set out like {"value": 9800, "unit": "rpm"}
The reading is {"value": 6000, "unit": "rpm"}
